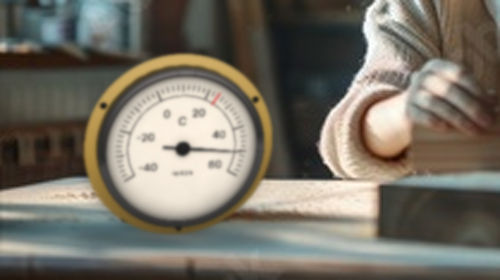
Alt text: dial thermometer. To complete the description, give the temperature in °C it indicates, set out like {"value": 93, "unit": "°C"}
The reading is {"value": 50, "unit": "°C"}
